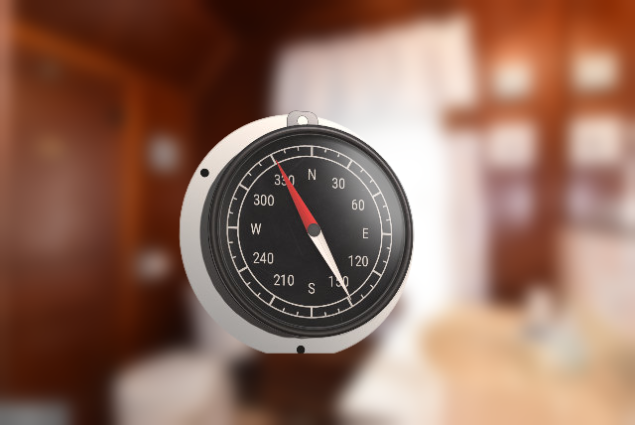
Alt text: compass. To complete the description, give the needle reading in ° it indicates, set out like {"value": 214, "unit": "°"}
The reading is {"value": 330, "unit": "°"}
